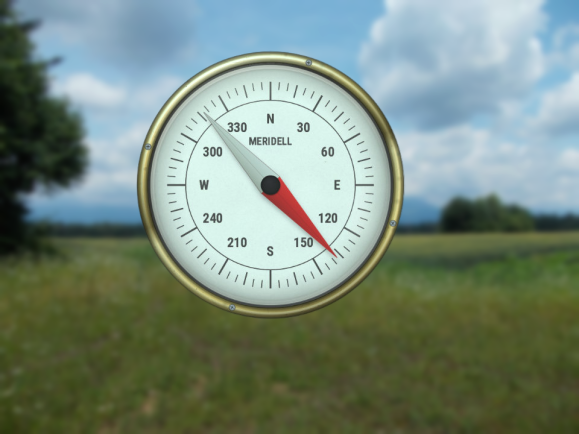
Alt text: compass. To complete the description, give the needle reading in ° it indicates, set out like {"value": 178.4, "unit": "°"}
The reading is {"value": 137.5, "unit": "°"}
